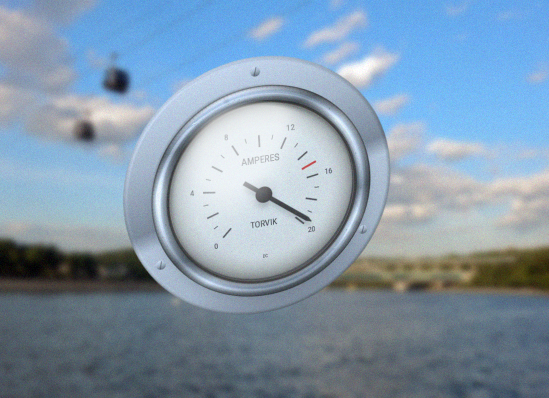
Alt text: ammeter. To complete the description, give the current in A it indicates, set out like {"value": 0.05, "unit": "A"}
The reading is {"value": 19.5, "unit": "A"}
